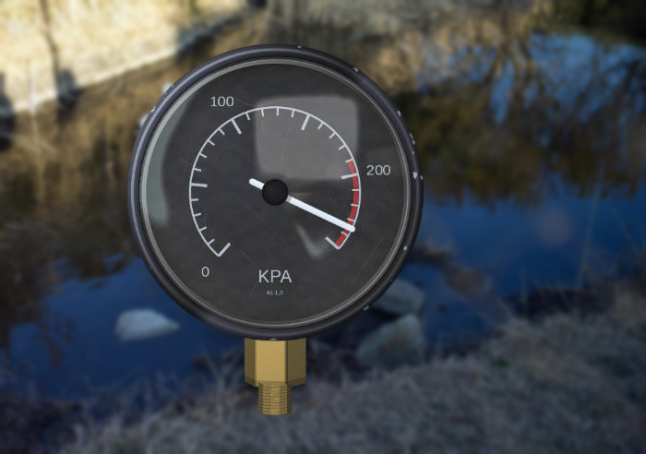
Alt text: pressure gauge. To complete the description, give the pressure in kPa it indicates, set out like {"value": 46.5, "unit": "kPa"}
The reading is {"value": 235, "unit": "kPa"}
